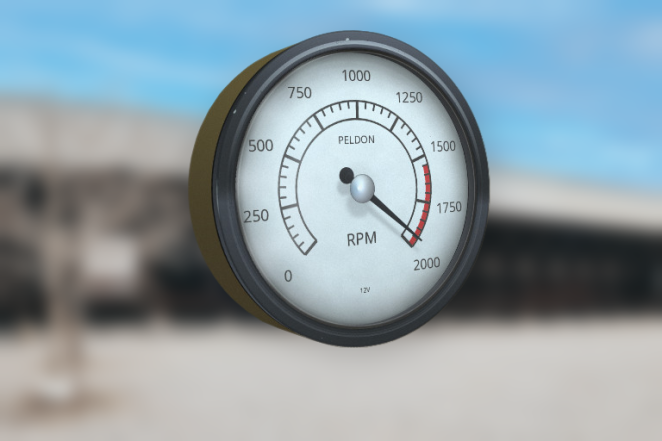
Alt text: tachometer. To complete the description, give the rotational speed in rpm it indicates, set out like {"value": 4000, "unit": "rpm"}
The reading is {"value": 1950, "unit": "rpm"}
